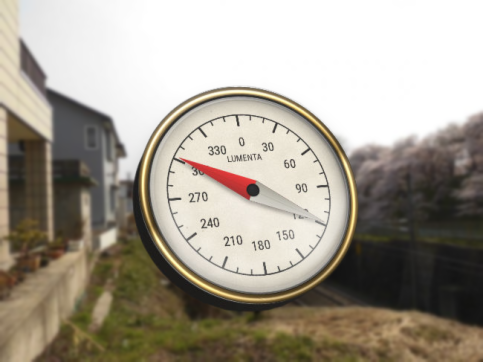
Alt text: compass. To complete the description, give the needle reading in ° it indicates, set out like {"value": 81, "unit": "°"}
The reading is {"value": 300, "unit": "°"}
